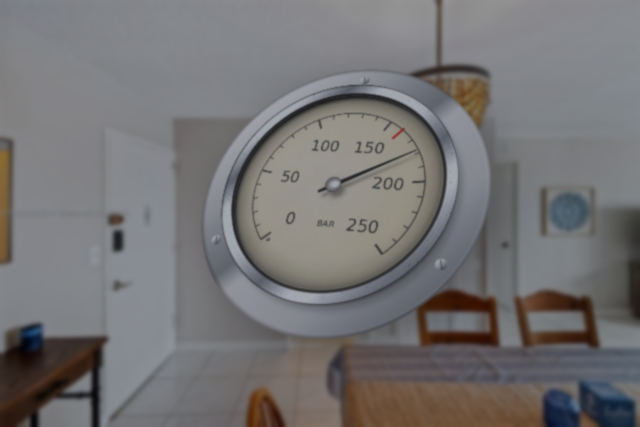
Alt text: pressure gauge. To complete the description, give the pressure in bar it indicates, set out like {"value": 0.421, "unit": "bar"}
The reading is {"value": 180, "unit": "bar"}
